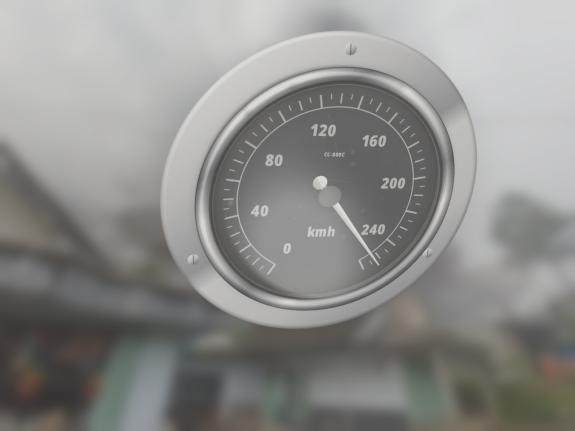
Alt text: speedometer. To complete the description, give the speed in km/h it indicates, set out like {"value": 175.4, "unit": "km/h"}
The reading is {"value": 252.5, "unit": "km/h"}
